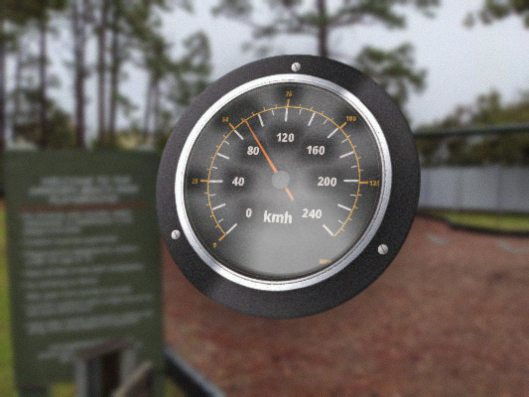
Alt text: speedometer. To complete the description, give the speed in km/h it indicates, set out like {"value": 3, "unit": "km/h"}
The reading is {"value": 90, "unit": "km/h"}
